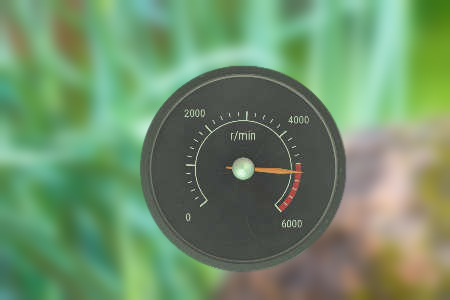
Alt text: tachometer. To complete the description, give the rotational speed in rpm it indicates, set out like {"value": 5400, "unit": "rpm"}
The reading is {"value": 5000, "unit": "rpm"}
